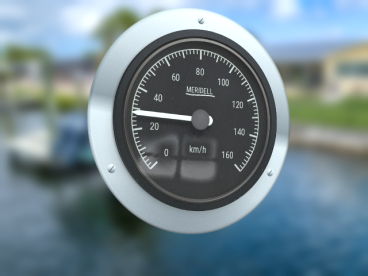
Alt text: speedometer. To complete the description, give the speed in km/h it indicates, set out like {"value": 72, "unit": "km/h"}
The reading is {"value": 28, "unit": "km/h"}
